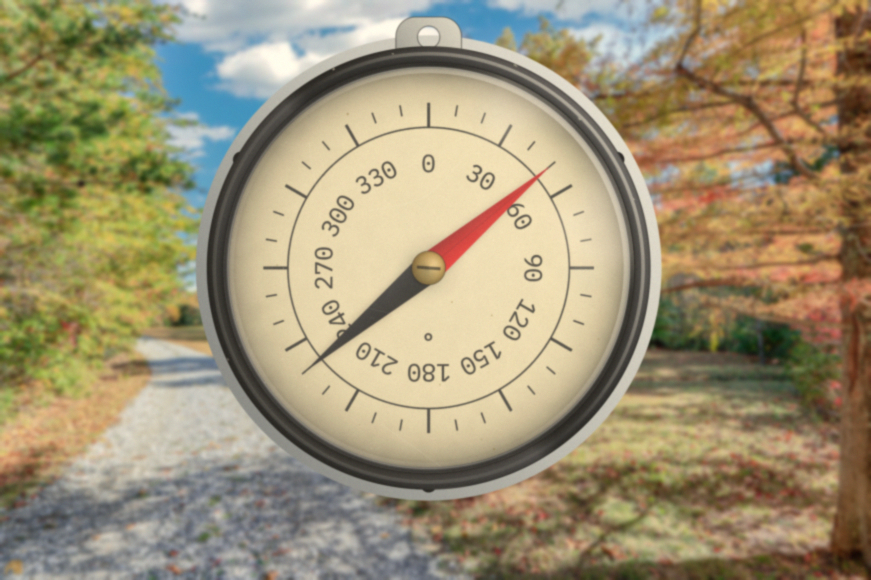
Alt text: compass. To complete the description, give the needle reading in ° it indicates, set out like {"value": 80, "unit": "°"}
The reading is {"value": 50, "unit": "°"}
